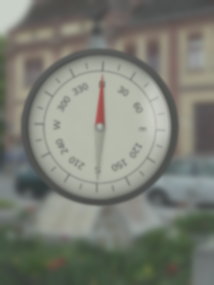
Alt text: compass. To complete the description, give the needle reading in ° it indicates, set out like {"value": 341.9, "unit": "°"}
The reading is {"value": 0, "unit": "°"}
